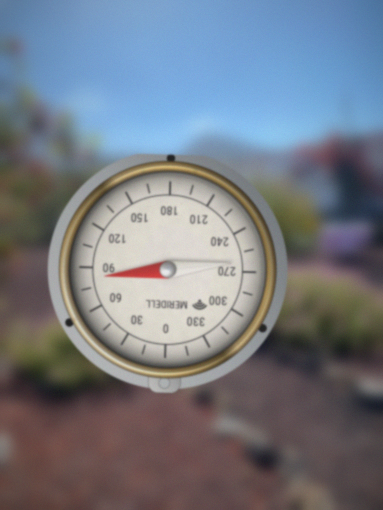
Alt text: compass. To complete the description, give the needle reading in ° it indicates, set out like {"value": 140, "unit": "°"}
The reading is {"value": 82.5, "unit": "°"}
